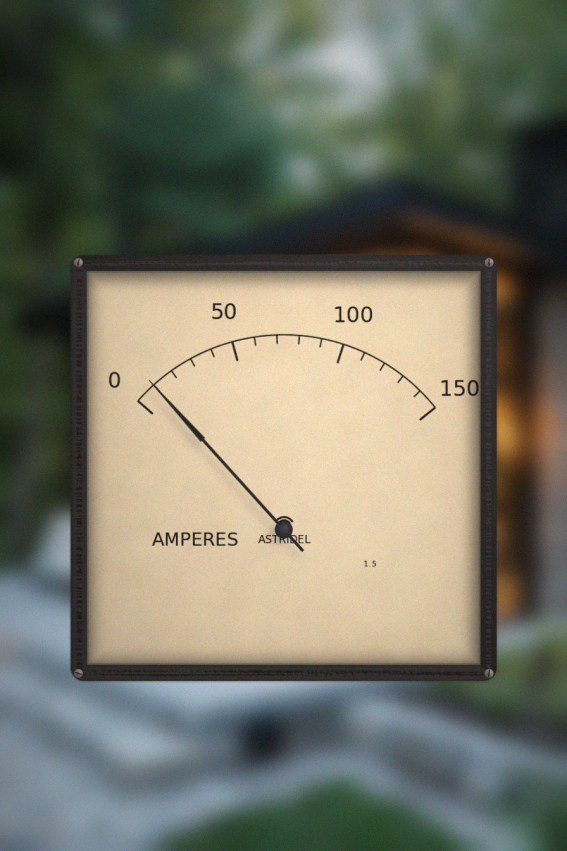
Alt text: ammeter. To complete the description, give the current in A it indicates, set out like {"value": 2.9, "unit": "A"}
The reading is {"value": 10, "unit": "A"}
